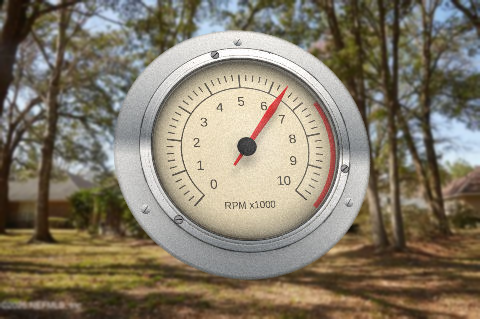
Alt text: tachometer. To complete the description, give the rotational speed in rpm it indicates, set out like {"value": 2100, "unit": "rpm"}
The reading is {"value": 6400, "unit": "rpm"}
